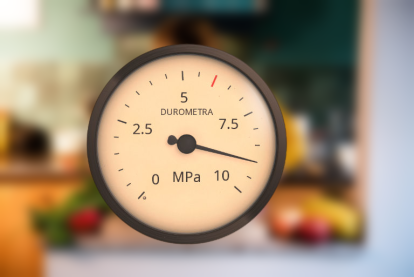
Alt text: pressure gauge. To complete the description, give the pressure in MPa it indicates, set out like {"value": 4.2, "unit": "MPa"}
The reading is {"value": 9, "unit": "MPa"}
